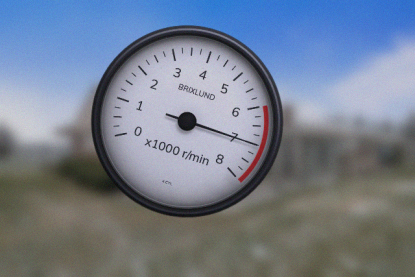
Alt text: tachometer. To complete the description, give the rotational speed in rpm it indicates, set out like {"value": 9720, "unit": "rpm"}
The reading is {"value": 7000, "unit": "rpm"}
